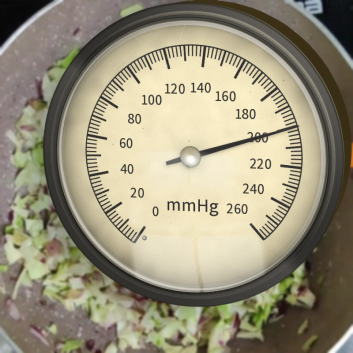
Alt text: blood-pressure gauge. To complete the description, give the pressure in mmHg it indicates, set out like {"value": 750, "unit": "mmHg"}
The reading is {"value": 200, "unit": "mmHg"}
